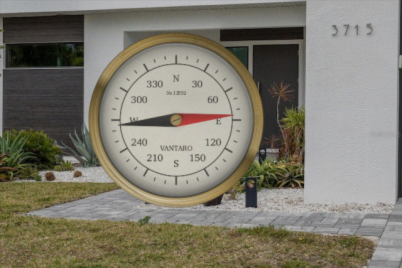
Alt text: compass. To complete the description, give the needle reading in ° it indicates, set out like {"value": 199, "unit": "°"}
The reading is {"value": 85, "unit": "°"}
